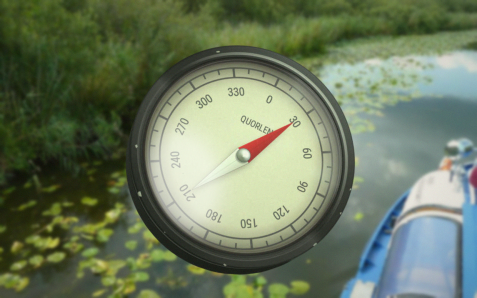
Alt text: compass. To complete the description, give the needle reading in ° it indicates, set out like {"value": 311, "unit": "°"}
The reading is {"value": 30, "unit": "°"}
